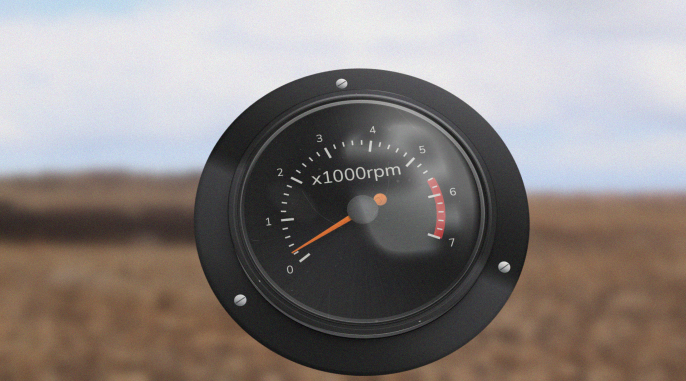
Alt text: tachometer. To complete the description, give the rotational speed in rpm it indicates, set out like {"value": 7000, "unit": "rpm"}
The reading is {"value": 200, "unit": "rpm"}
